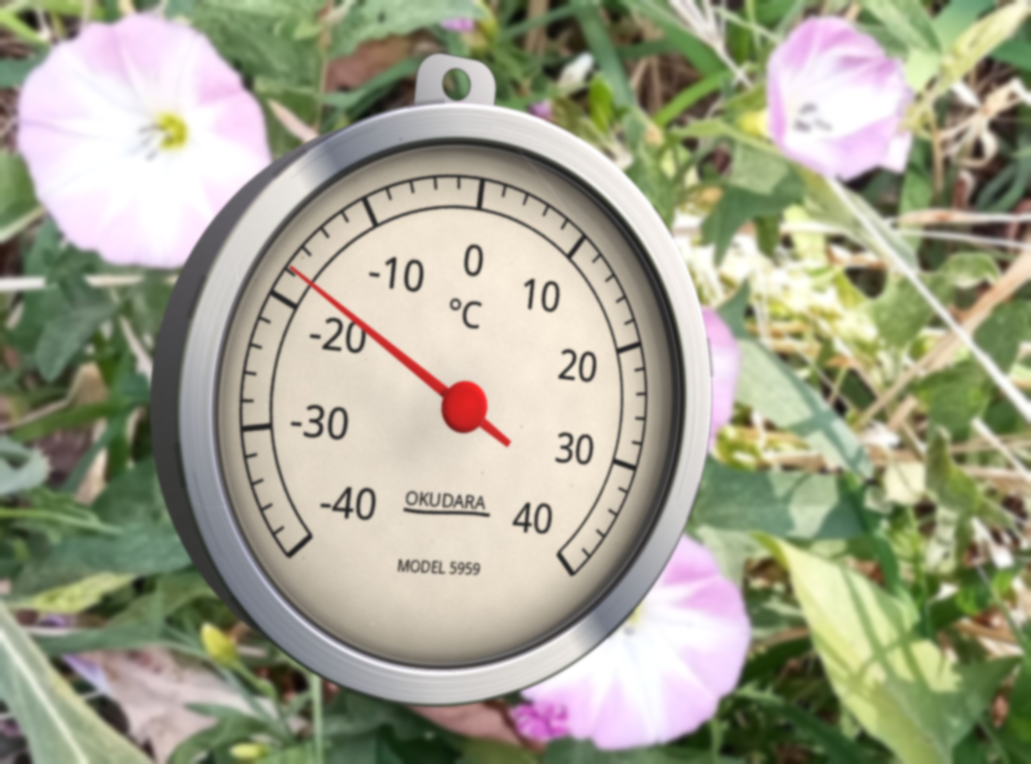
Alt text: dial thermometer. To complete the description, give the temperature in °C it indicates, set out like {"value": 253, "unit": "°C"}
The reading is {"value": -18, "unit": "°C"}
